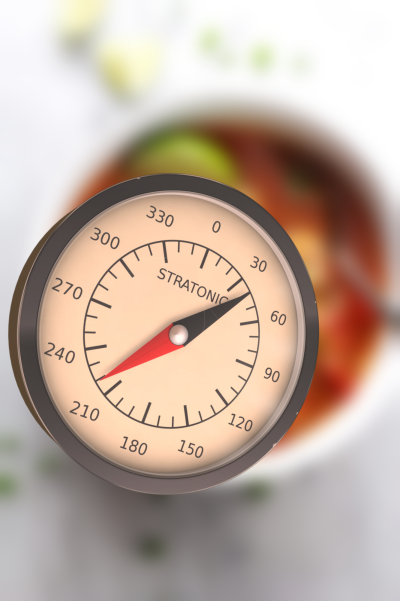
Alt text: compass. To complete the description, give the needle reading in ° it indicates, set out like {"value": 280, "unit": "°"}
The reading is {"value": 220, "unit": "°"}
